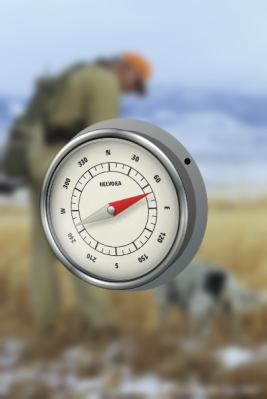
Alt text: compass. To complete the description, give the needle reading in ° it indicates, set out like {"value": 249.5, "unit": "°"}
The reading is {"value": 70, "unit": "°"}
